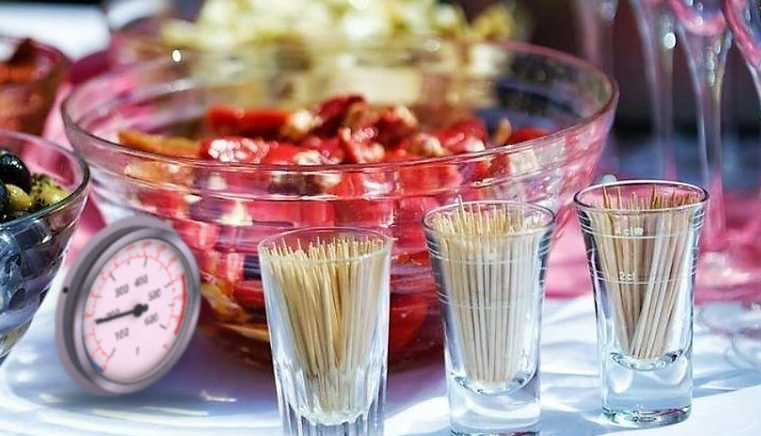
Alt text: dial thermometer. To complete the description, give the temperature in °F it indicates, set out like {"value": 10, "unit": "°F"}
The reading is {"value": 200, "unit": "°F"}
